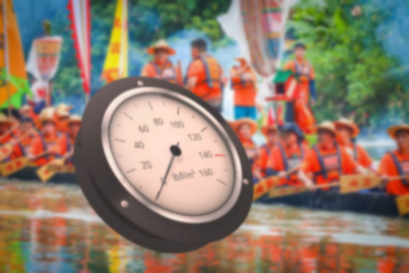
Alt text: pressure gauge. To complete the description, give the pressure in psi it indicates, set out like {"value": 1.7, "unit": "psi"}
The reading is {"value": 0, "unit": "psi"}
